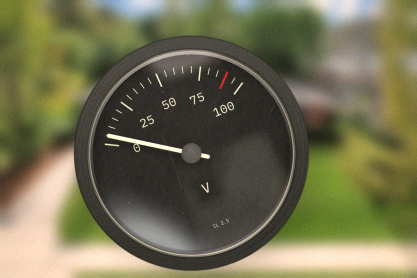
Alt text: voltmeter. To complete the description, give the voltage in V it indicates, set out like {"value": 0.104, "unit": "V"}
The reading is {"value": 5, "unit": "V"}
